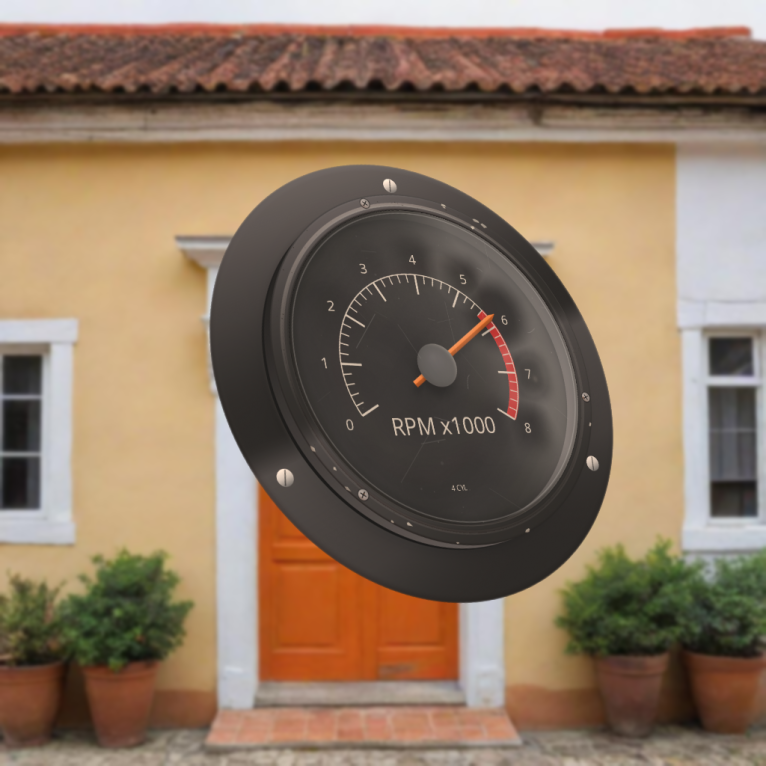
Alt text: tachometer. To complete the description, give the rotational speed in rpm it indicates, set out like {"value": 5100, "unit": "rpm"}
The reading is {"value": 5800, "unit": "rpm"}
